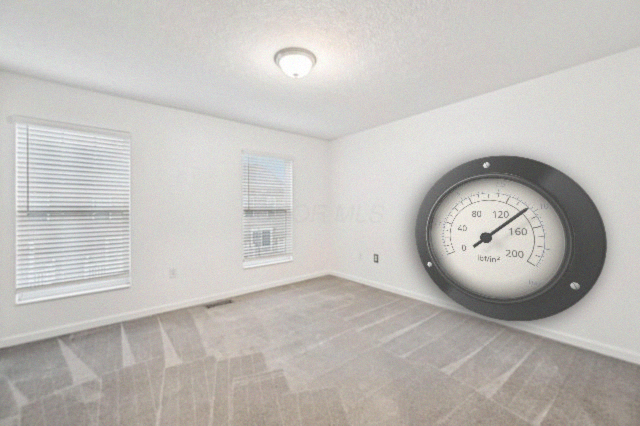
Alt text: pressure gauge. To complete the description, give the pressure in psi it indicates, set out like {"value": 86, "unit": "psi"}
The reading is {"value": 140, "unit": "psi"}
